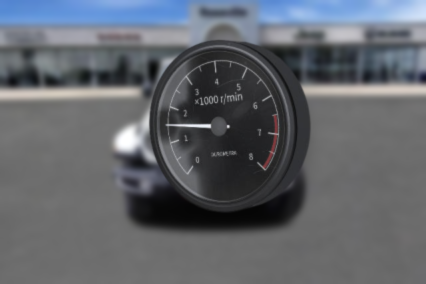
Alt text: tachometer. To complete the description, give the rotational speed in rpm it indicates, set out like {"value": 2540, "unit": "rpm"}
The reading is {"value": 1500, "unit": "rpm"}
